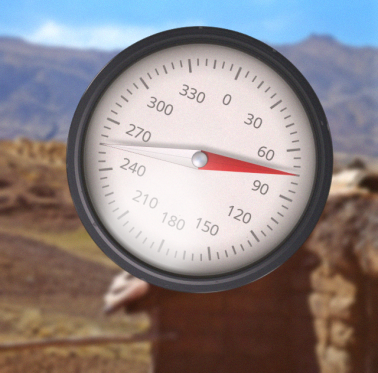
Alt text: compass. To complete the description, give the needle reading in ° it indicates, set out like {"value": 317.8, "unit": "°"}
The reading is {"value": 75, "unit": "°"}
